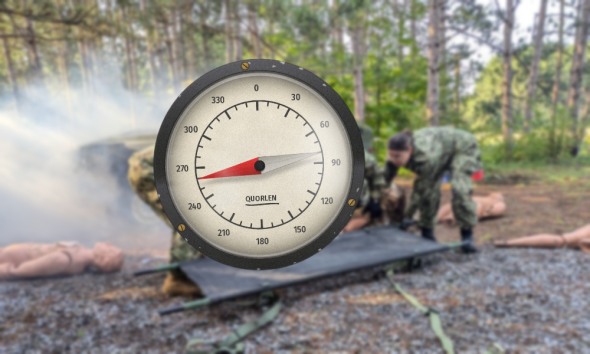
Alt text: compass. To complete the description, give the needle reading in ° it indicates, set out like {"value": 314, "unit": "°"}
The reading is {"value": 260, "unit": "°"}
